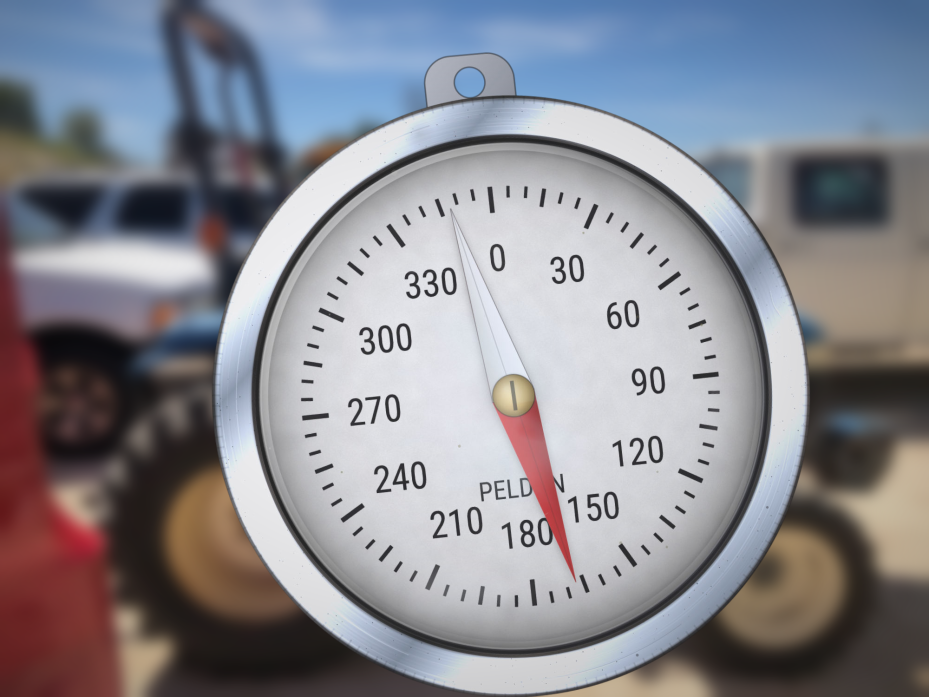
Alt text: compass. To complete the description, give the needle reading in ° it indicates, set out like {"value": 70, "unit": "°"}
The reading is {"value": 167.5, "unit": "°"}
